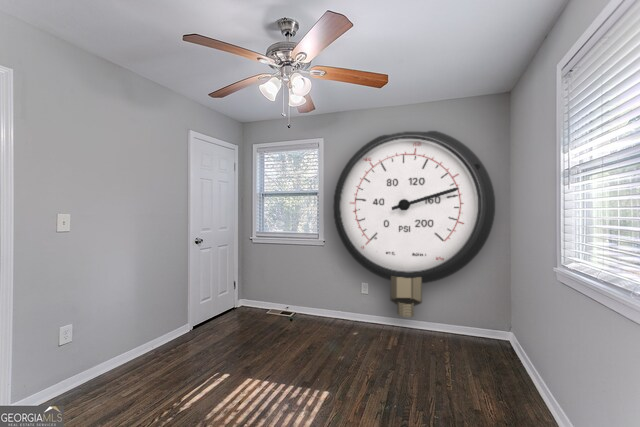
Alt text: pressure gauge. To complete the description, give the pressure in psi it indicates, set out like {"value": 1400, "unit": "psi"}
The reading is {"value": 155, "unit": "psi"}
